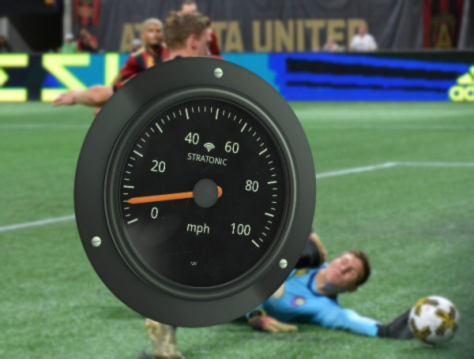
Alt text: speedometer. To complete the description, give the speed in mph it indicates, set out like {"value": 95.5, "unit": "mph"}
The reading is {"value": 6, "unit": "mph"}
